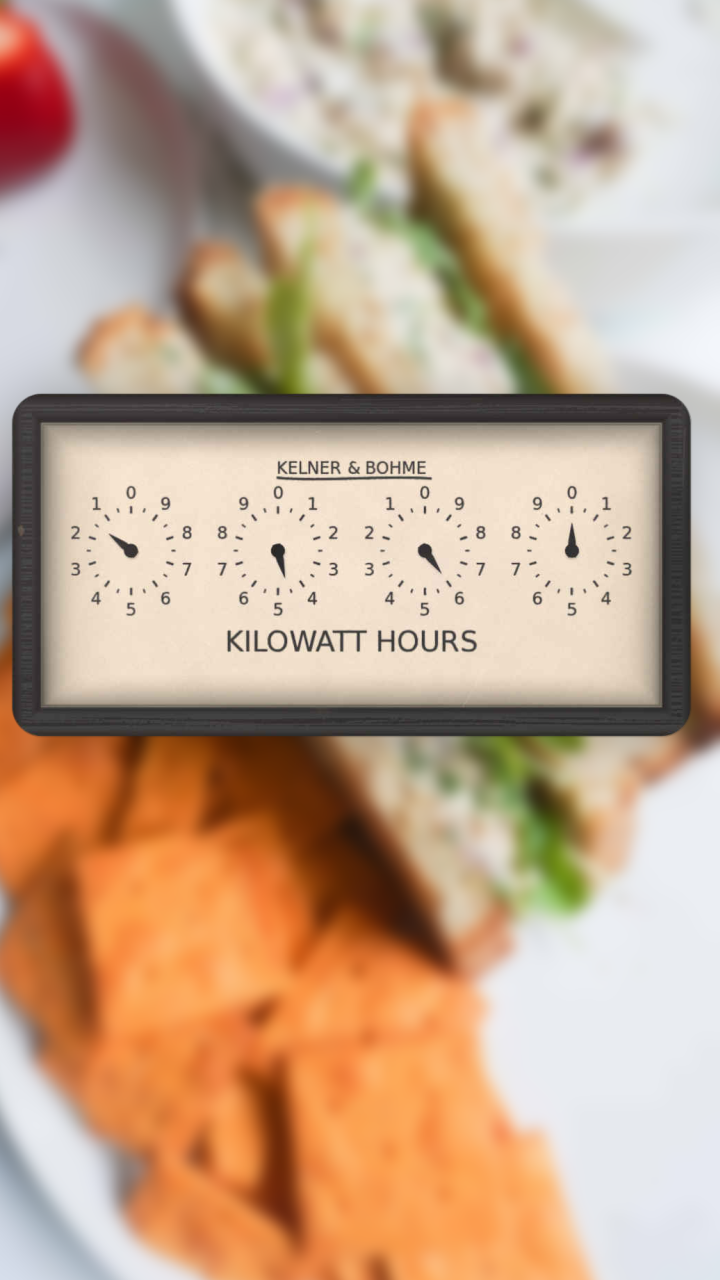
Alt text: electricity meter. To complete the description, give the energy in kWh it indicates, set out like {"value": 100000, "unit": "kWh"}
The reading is {"value": 1460, "unit": "kWh"}
